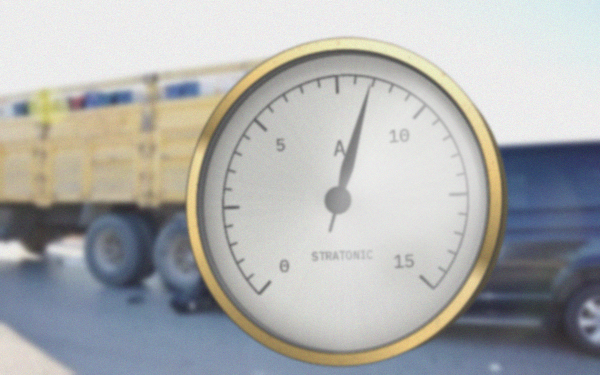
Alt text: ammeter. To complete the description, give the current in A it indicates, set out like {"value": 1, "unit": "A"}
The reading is {"value": 8.5, "unit": "A"}
